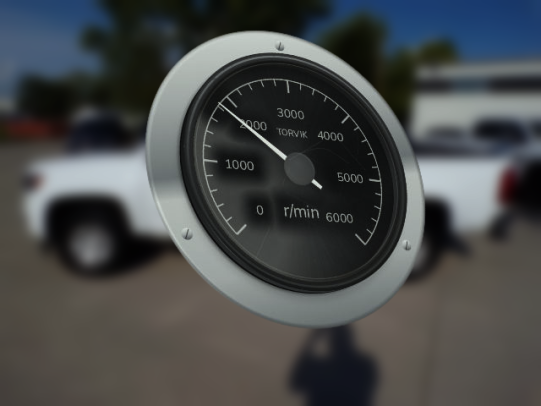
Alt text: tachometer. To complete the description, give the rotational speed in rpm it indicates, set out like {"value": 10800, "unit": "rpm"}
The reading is {"value": 1800, "unit": "rpm"}
